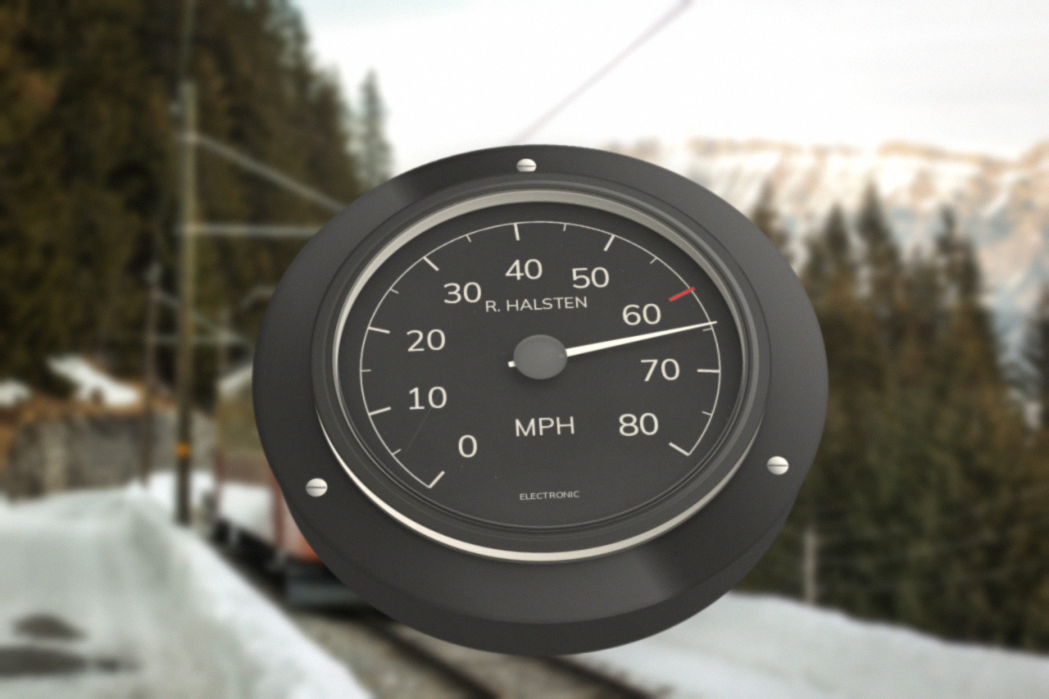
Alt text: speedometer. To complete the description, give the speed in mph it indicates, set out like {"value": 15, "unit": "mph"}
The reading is {"value": 65, "unit": "mph"}
